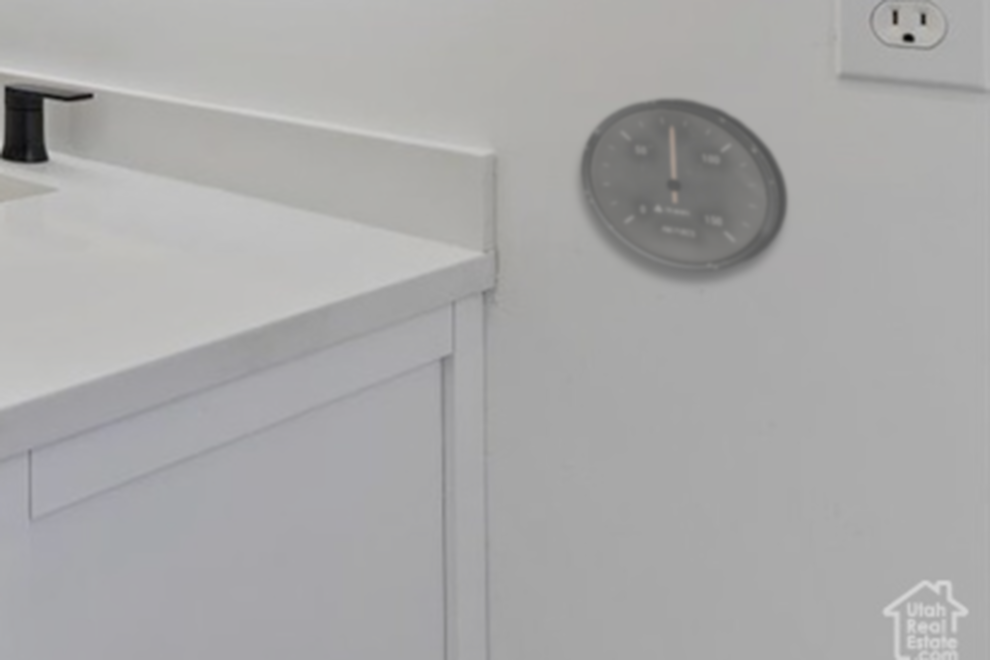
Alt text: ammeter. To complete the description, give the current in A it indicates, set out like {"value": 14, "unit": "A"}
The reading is {"value": 75, "unit": "A"}
